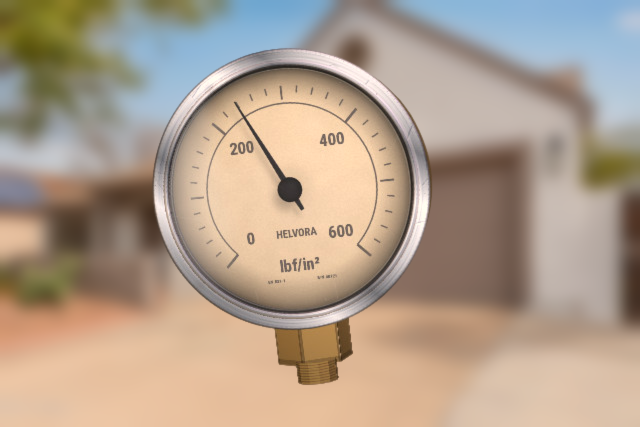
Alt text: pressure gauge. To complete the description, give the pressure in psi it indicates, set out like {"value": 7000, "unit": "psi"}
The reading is {"value": 240, "unit": "psi"}
